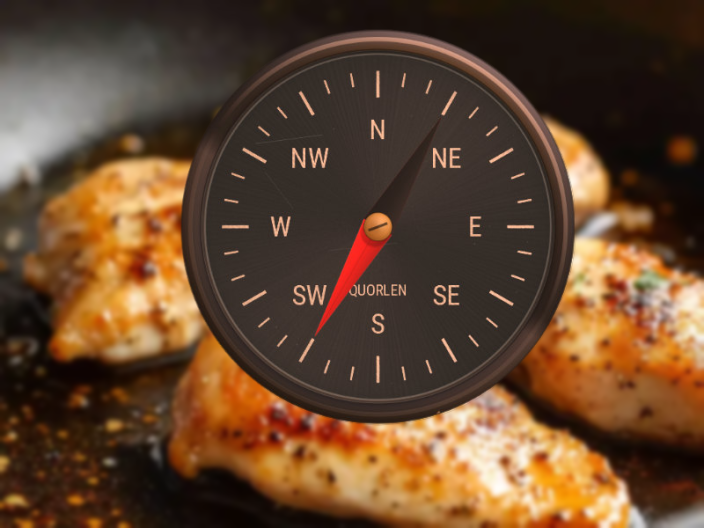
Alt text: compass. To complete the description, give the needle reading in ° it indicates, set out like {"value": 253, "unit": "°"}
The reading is {"value": 210, "unit": "°"}
